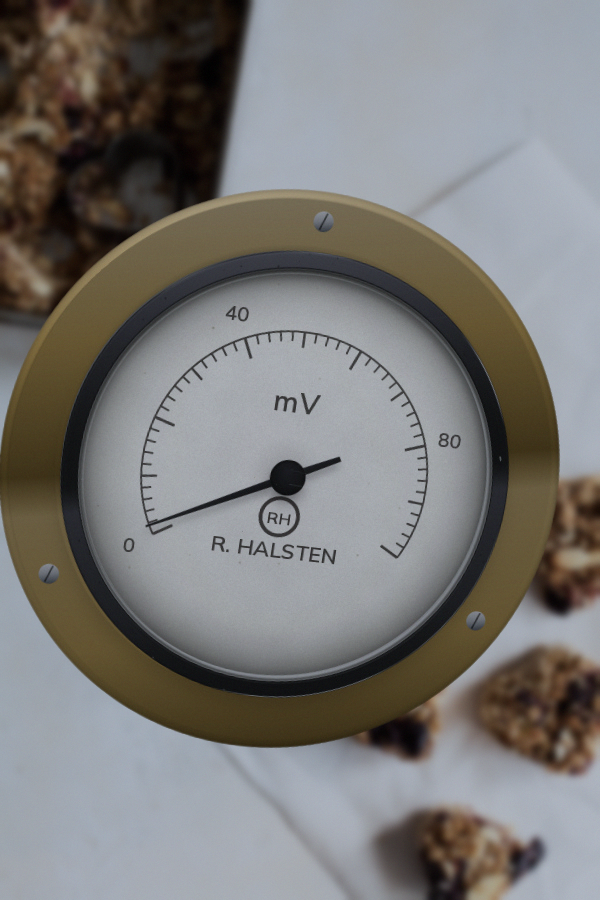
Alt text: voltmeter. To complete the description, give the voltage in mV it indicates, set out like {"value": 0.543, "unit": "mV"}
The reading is {"value": 2, "unit": "mV"}
